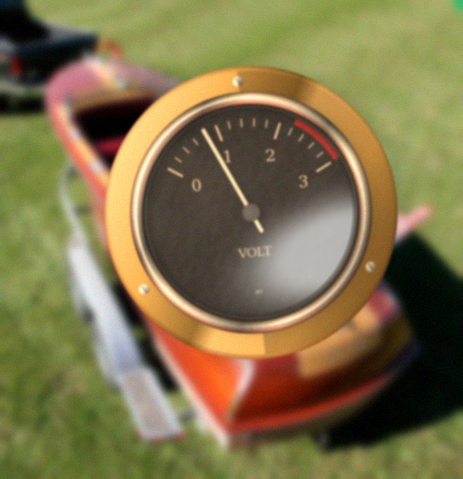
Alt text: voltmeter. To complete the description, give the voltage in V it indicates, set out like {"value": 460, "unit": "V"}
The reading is {"value": 0.8, "unit": "V"}
